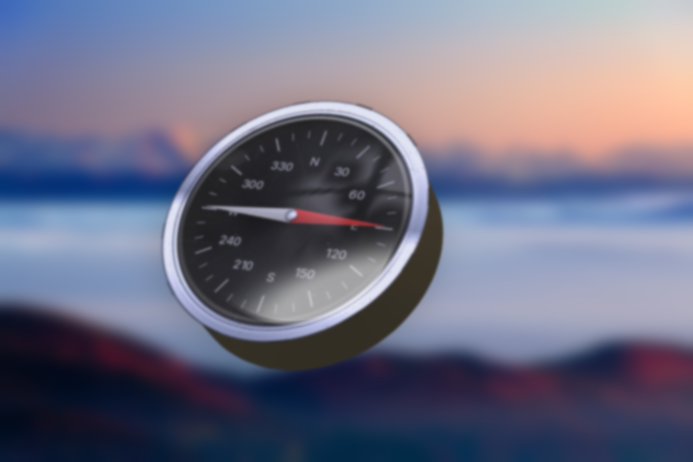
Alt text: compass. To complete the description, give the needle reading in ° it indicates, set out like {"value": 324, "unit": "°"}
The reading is {"value": 90, "unit": "°"}
